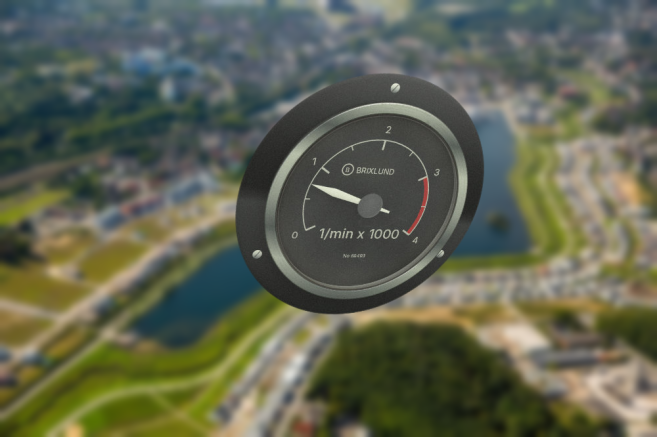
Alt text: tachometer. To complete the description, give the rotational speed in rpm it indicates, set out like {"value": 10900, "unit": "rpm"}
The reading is {"value": 750, "unit": "rpm"}
